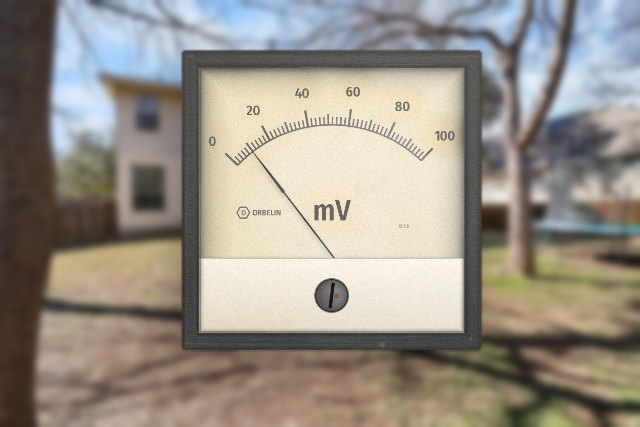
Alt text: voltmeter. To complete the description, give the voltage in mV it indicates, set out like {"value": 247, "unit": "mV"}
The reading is {"value": 10, "unit": "mV"}
